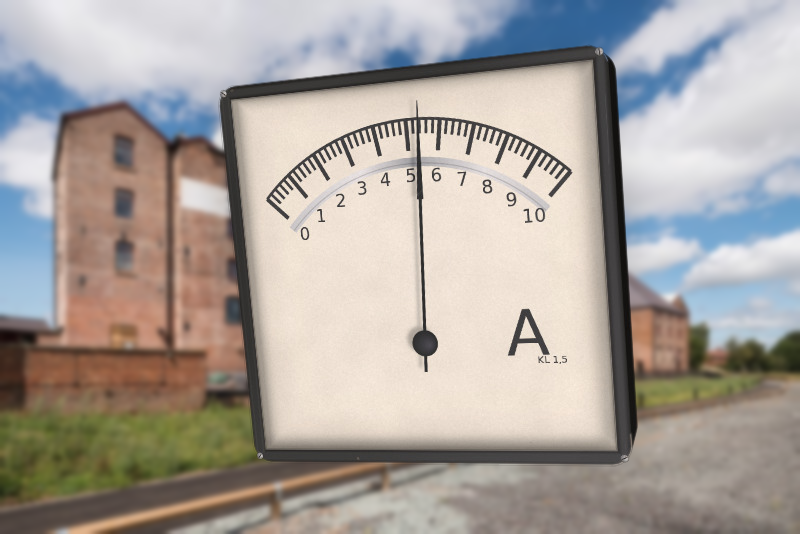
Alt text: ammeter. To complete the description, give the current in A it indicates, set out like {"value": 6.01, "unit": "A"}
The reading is {"value": 5.4, "unit": "A"}
